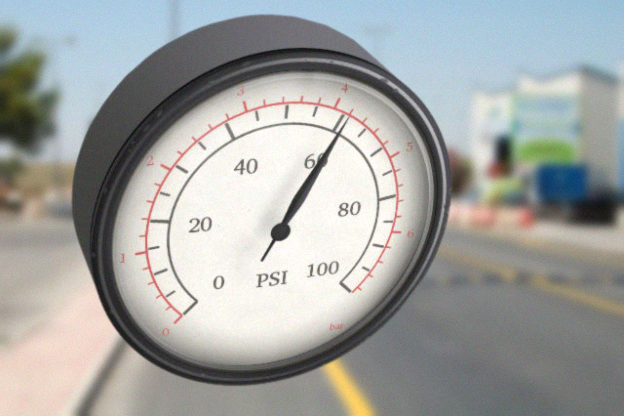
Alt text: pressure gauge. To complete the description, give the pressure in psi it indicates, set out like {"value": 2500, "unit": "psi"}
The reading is {"value": 60, "unit": "psi"}
